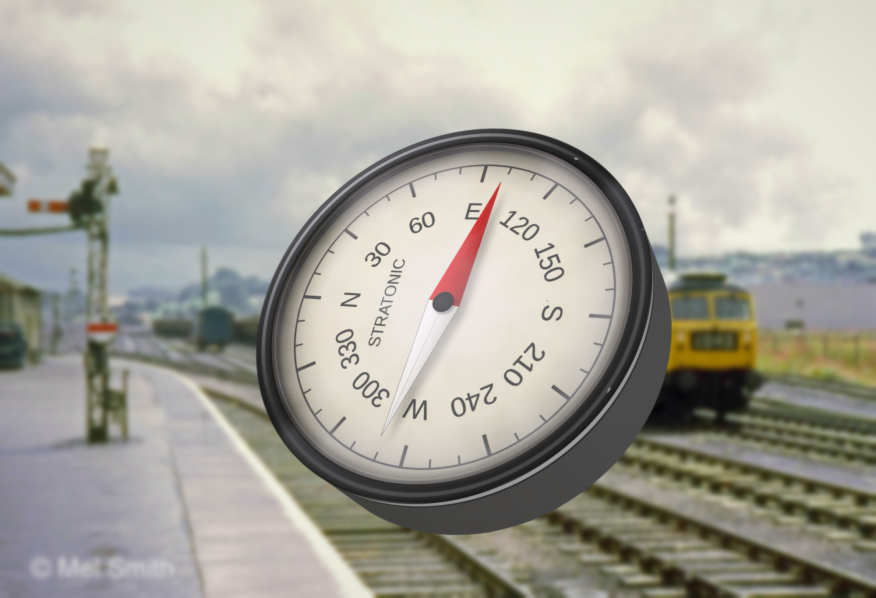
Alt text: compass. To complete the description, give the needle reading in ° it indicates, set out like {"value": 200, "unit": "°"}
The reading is {"value": 100, "unit": "°"}
